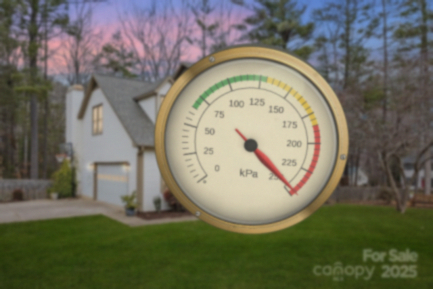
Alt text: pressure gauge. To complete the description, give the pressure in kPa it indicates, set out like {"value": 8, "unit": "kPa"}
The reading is {"value": 245, "unit": "kPa"}
